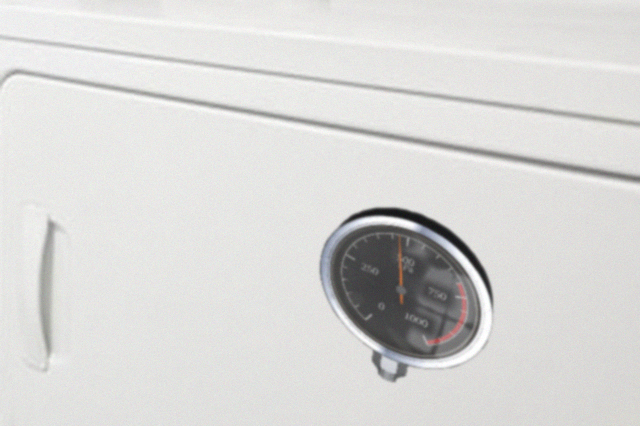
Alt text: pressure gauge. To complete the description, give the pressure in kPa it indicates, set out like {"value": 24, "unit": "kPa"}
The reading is {"value": 475, "unit": "kPa"}
